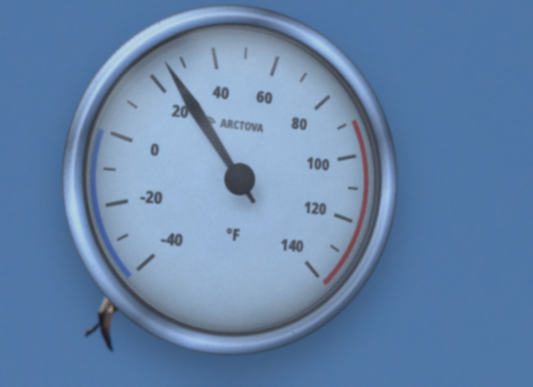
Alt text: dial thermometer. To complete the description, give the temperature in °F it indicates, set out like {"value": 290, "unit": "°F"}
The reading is {"value": 25, "unit": "°F"}
